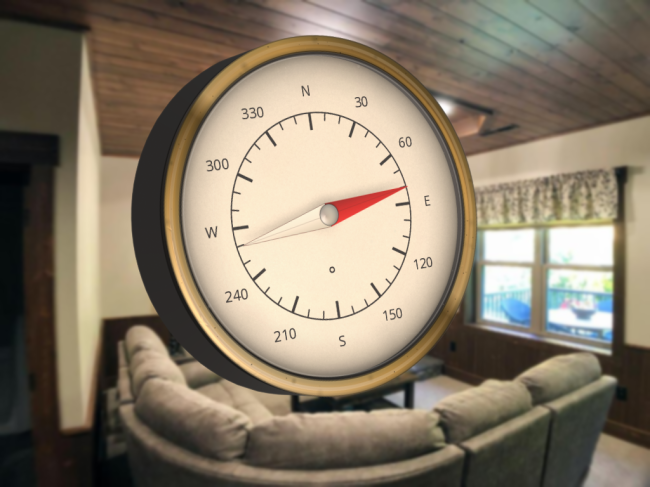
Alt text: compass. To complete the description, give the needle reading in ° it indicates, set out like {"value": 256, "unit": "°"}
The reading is {"value": 80, "unit": "°"}
